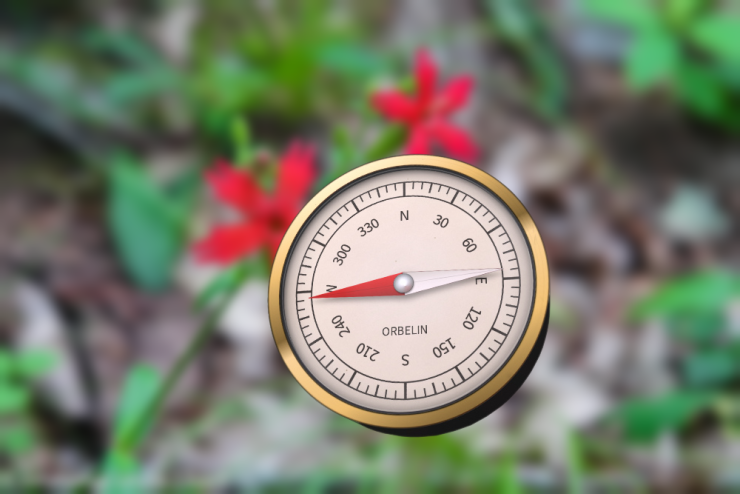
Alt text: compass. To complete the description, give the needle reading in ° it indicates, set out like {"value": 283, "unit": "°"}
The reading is {"value": 265, "unit": "°"}
